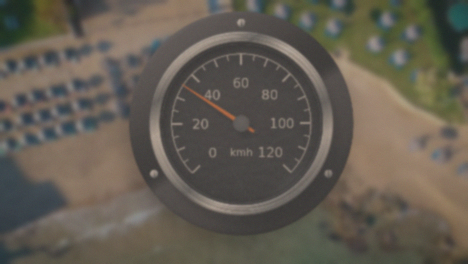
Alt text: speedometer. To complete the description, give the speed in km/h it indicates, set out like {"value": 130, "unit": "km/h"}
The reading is {"value": 35, "unit": "km/h"}
